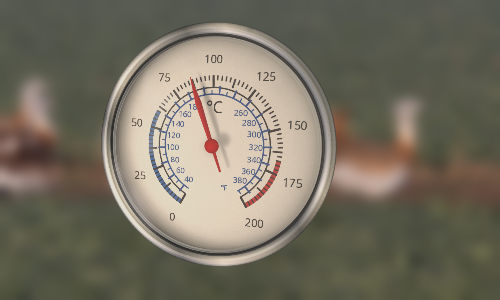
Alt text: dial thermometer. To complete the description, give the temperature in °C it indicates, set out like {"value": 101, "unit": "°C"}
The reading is {"value": 87.5, "unit": "°C"}
